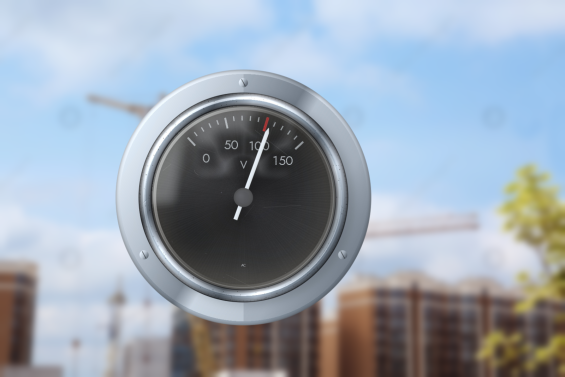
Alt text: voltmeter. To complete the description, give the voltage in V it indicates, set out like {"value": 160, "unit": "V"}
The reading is {"value": 105, "unit": "V"}
